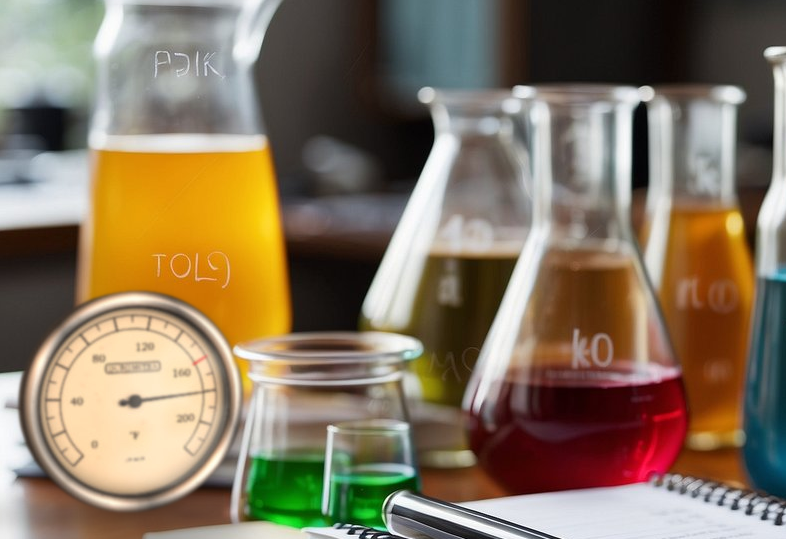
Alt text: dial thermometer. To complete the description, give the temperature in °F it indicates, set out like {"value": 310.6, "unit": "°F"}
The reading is {"value": 180, "unit": "°F"}
